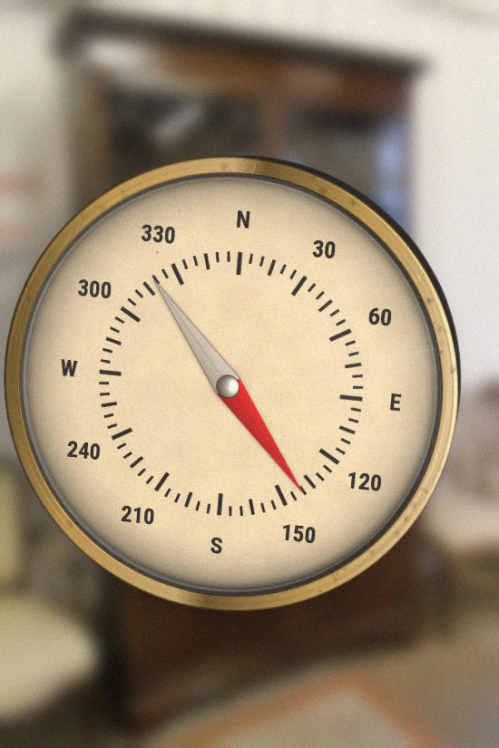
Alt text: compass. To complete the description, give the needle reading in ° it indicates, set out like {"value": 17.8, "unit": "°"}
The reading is {"value": 140, "unit": "°"}
